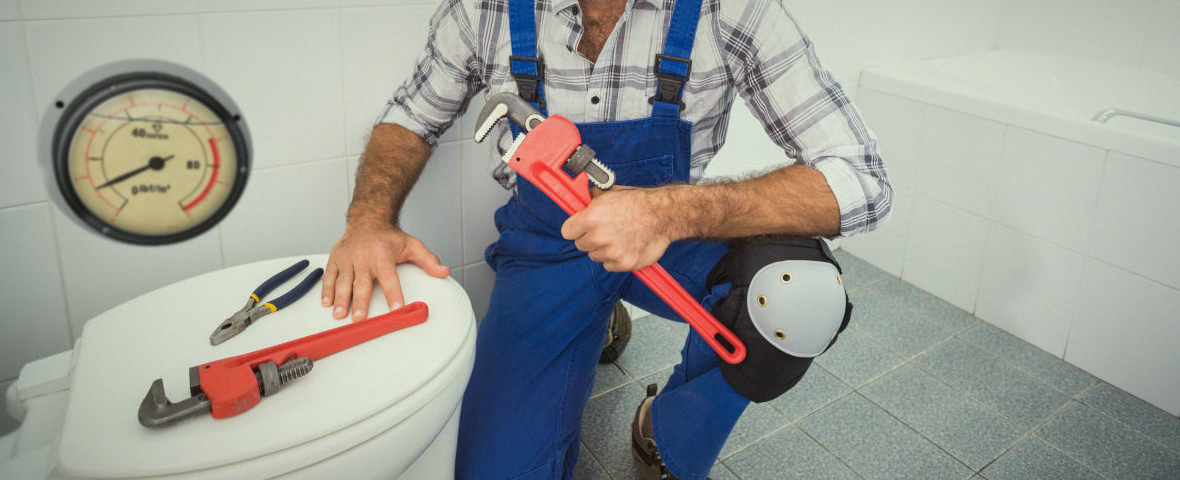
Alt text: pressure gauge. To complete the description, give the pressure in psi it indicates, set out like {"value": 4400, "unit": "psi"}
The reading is {"value": 10, "unit": "psi"}
